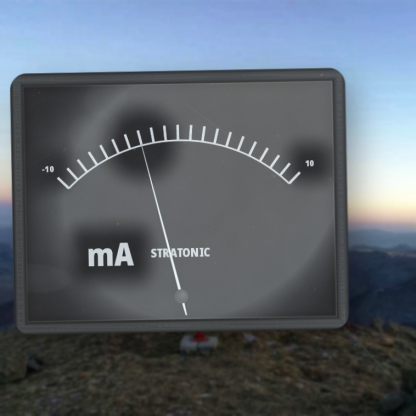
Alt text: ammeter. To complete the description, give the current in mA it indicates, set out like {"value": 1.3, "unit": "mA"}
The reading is {"value": -3, "unit": "mA"}
